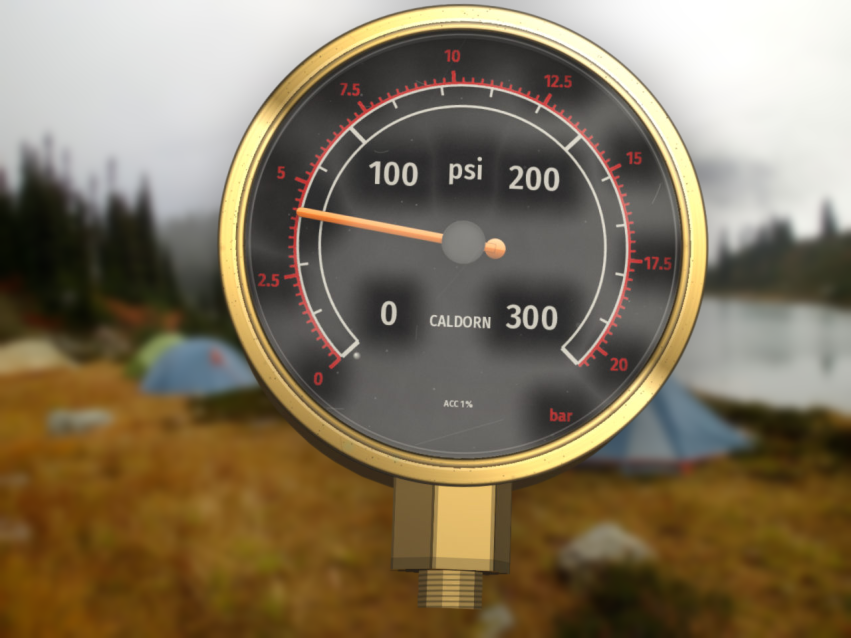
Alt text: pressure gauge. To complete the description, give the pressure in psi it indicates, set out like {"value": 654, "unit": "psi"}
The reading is {"value": 60, "unit": "psi"}
